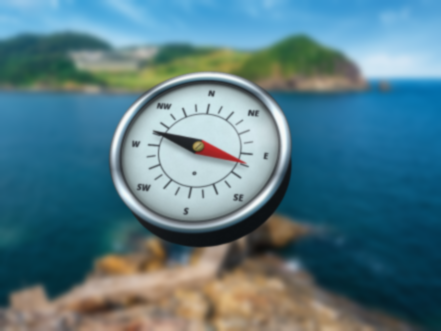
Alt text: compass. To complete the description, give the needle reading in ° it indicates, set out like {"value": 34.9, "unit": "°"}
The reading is {"value": 105, "unit": "°"}
